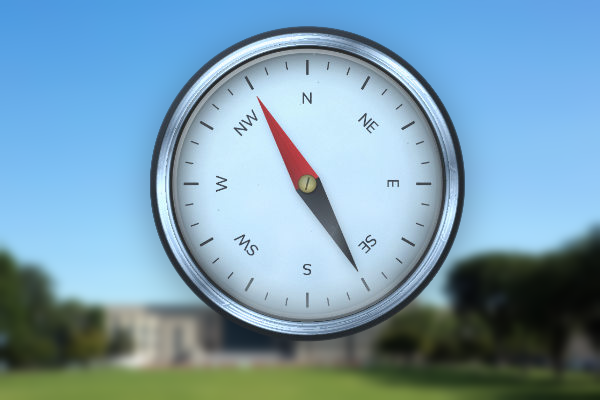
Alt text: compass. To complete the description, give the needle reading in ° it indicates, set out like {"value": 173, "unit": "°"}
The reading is {"value": 330, "unit": "°"}
